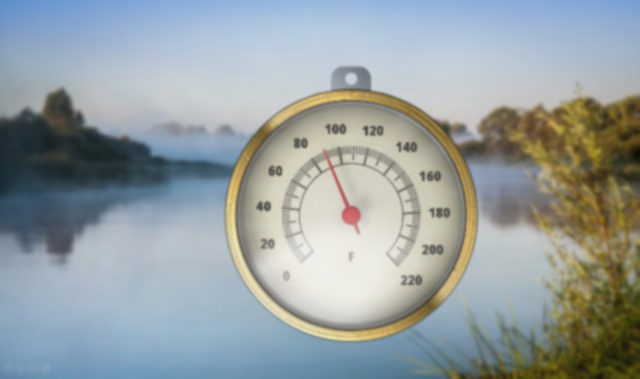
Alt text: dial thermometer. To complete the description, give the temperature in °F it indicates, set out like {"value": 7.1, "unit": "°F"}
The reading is {"value": 90, "unit": "°F"}
